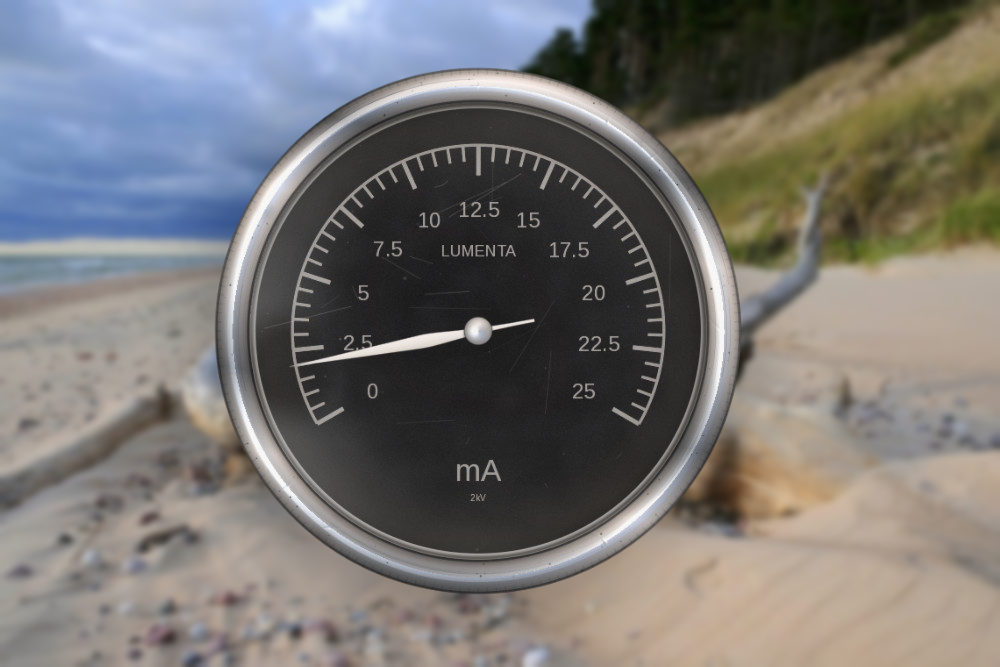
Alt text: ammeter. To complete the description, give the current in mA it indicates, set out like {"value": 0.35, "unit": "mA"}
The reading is {"value": 2, "unit": "mA"}
